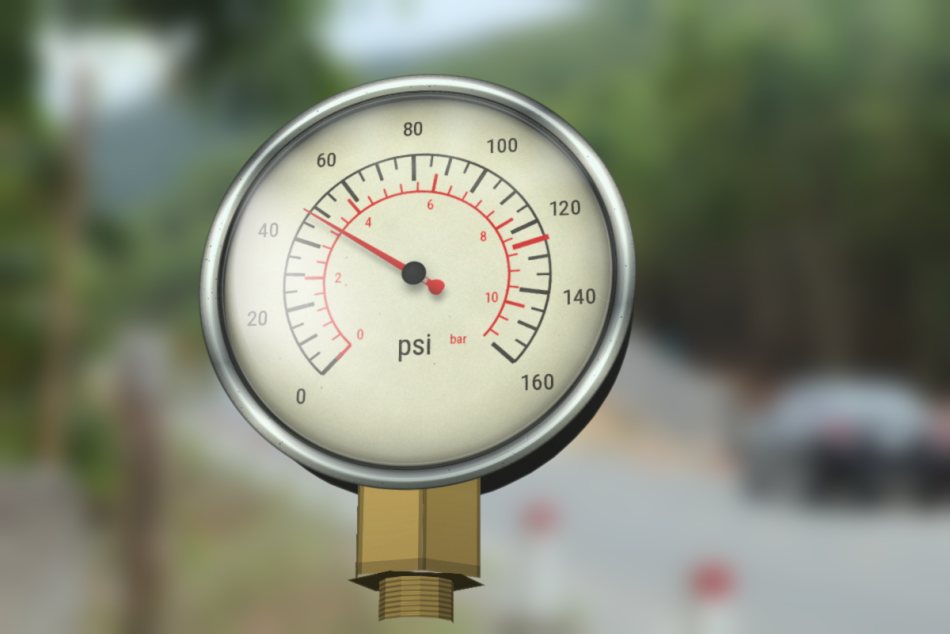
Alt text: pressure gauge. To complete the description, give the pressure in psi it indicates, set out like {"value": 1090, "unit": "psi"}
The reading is {"value": 47.5, "unit": "psi"}
